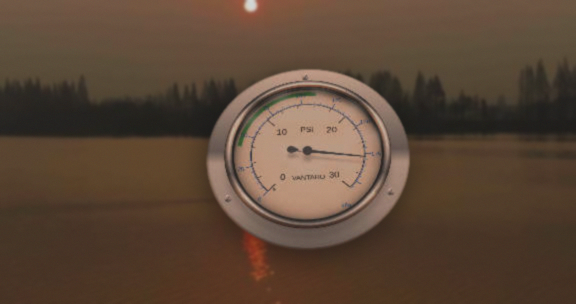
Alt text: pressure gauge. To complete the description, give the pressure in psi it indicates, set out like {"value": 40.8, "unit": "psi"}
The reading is {"value": 26, "unit": "psi"}
